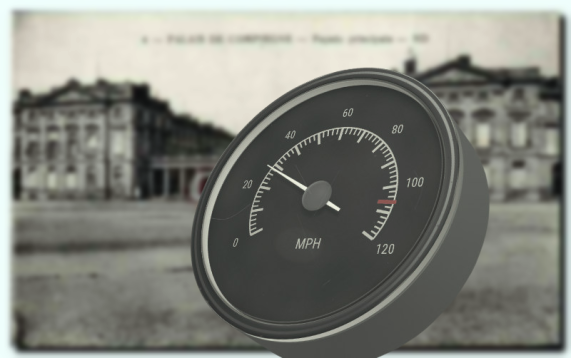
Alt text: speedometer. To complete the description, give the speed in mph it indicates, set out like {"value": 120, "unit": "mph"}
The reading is {"value": 28, "unit": "mph"}
